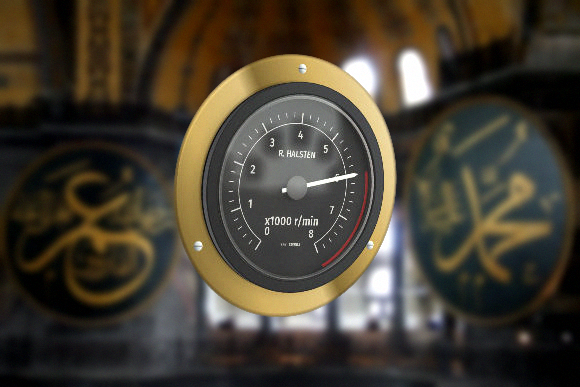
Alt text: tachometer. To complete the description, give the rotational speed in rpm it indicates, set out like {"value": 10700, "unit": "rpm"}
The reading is {"value": 6000, "unit": "rpm"}
